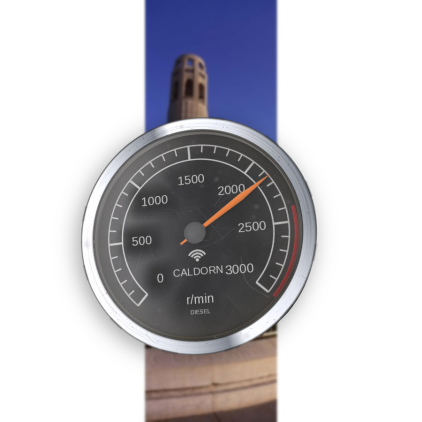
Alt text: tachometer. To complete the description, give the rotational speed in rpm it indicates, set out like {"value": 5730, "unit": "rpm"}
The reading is {"value": 2150, "unit": "rpm"}
